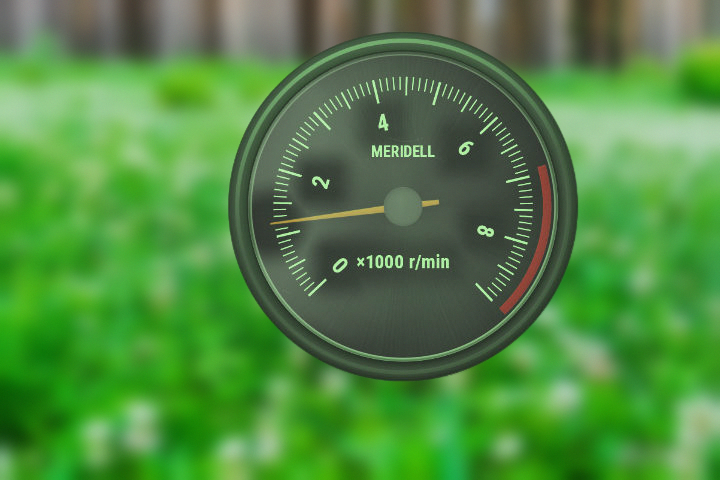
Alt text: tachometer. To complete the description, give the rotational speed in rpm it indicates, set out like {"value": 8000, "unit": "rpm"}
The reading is {"value": 1200, "unit": "rpm"}
